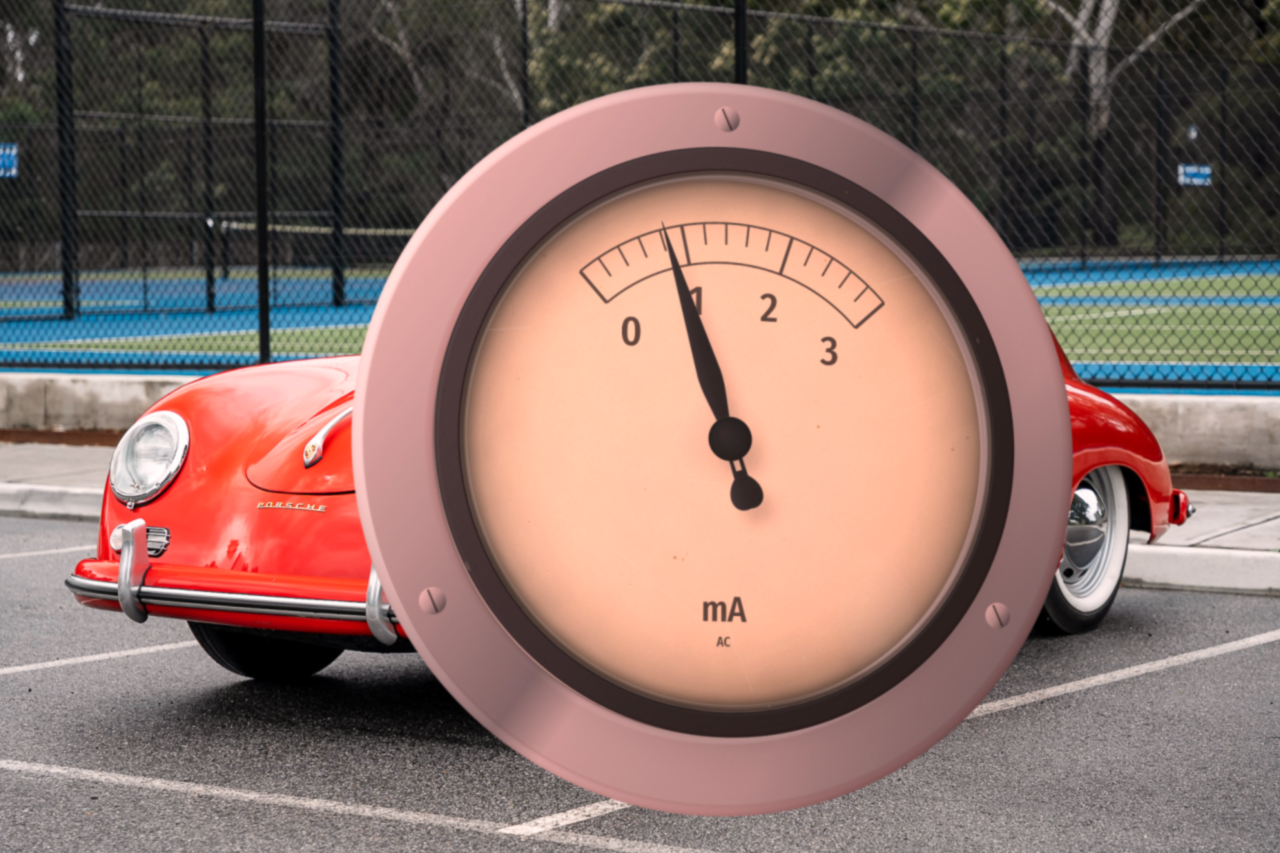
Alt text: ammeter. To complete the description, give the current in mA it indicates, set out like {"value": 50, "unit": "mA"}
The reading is {"value": 0.8, "unit": "mA"}
